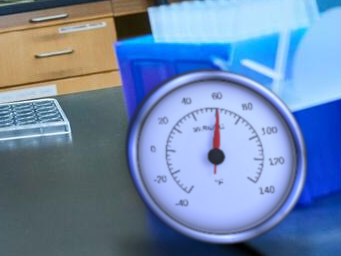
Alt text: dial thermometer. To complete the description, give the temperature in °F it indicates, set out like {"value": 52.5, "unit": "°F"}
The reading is {"value": 60, "unit": "°F"}
